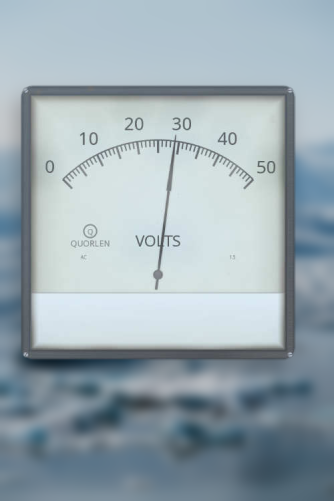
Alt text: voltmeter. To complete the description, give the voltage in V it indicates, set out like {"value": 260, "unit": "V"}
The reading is {"value": 29, "unit": "V"}
